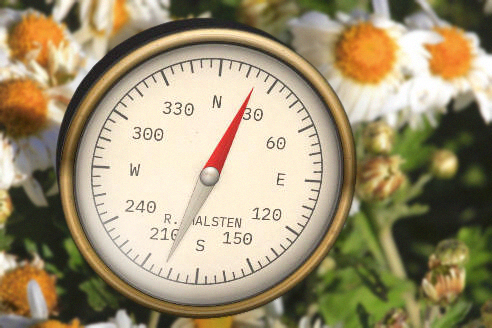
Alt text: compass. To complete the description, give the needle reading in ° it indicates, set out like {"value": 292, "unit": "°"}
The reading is {"value": 20, "unit": "°"}
